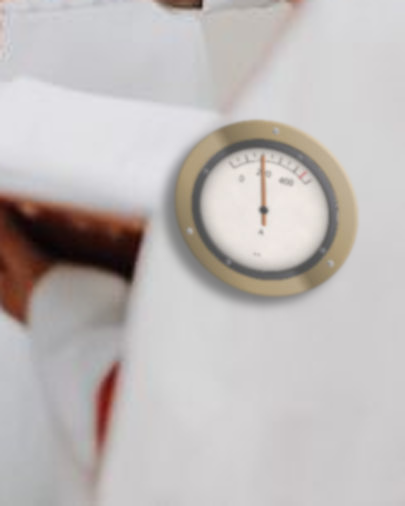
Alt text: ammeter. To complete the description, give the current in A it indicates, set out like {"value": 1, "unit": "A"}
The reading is {"value": 200, "unit": "A"}
